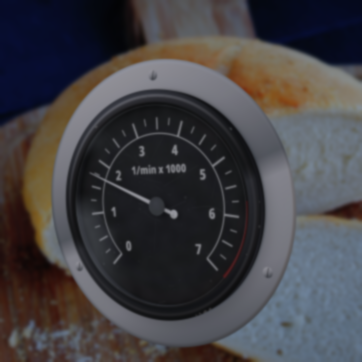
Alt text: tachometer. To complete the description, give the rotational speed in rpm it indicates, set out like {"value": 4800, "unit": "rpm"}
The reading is {"value": 1750, "unit": "rpm"}
